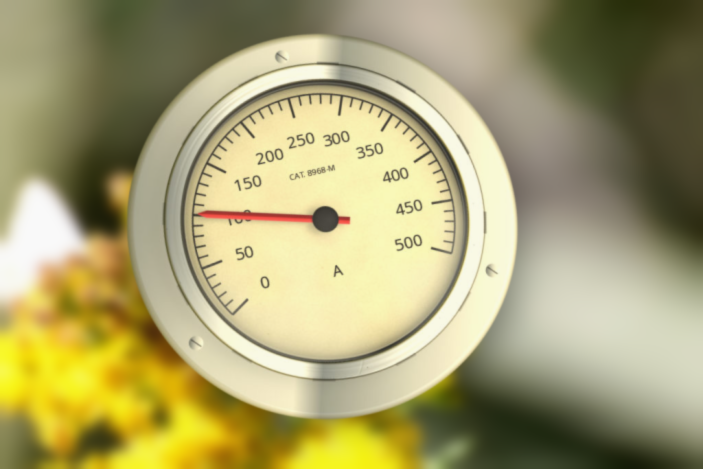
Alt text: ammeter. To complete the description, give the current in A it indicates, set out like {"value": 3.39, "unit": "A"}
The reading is {"value": 100, "unit": "A"}
